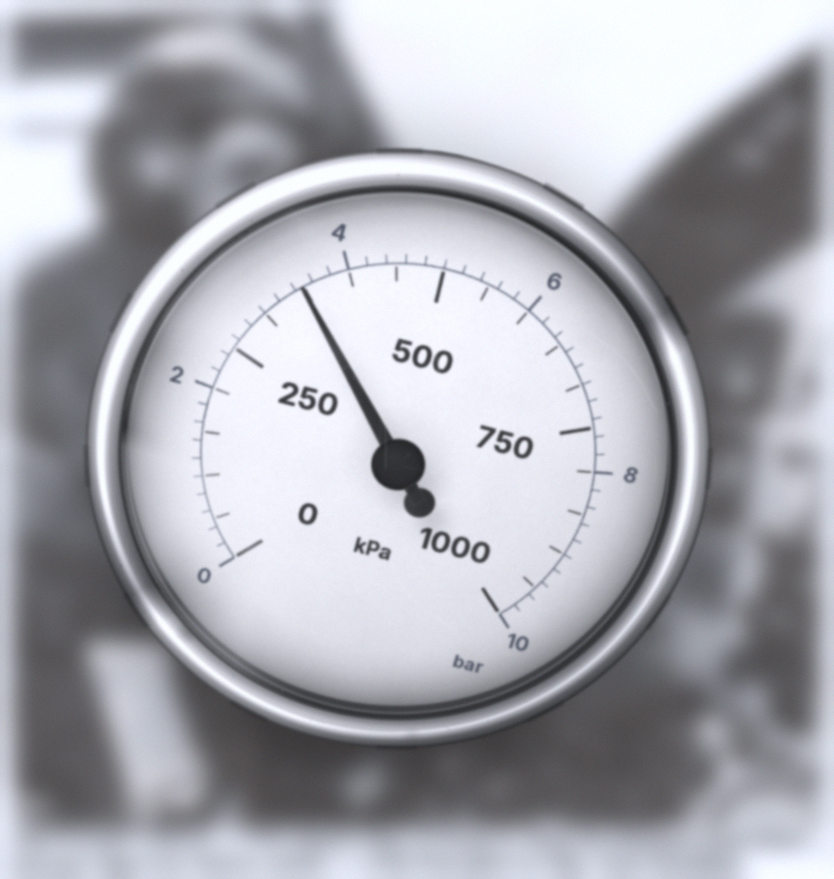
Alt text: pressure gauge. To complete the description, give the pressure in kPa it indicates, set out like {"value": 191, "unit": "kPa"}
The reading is {"value": 350, "unit": "kPa"}
